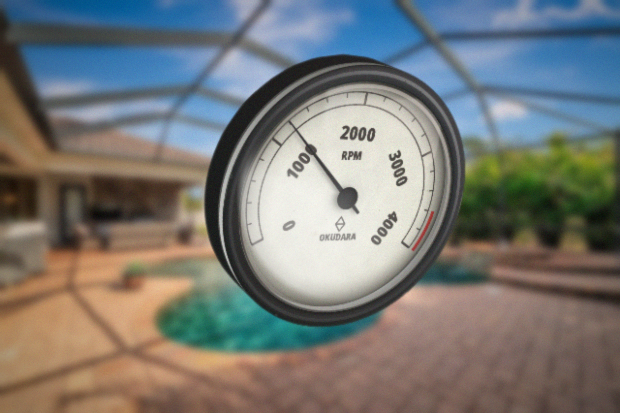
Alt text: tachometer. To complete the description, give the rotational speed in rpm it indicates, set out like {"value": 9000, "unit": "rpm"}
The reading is {"value": 1200, "unit": "rpm"}
